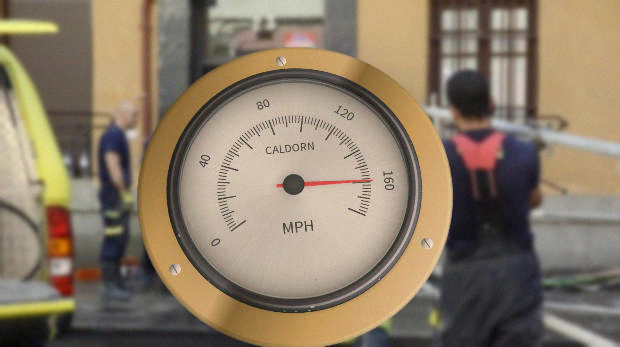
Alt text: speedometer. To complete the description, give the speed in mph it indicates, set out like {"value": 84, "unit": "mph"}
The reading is {"value": 160, "unit": "mph"}
